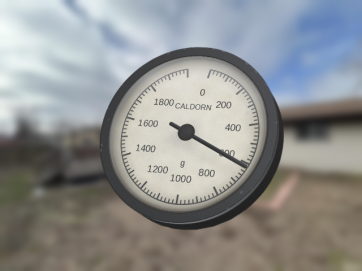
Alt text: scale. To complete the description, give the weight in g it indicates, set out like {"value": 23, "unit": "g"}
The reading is {"value": 620, "unit": "g"}
